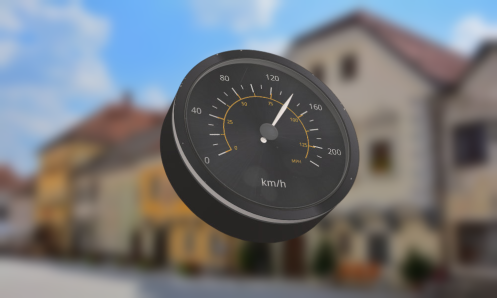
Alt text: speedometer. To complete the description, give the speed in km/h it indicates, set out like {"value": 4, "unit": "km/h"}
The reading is {"value": 140, "unit": "km/h"}
